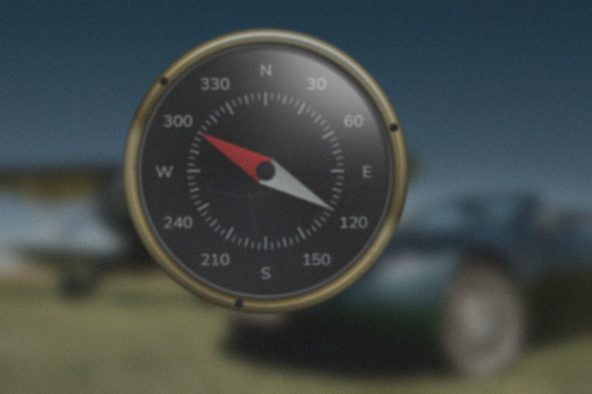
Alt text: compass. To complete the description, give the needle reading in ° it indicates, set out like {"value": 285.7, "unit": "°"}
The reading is {"value": 300, "unit": "°"}
